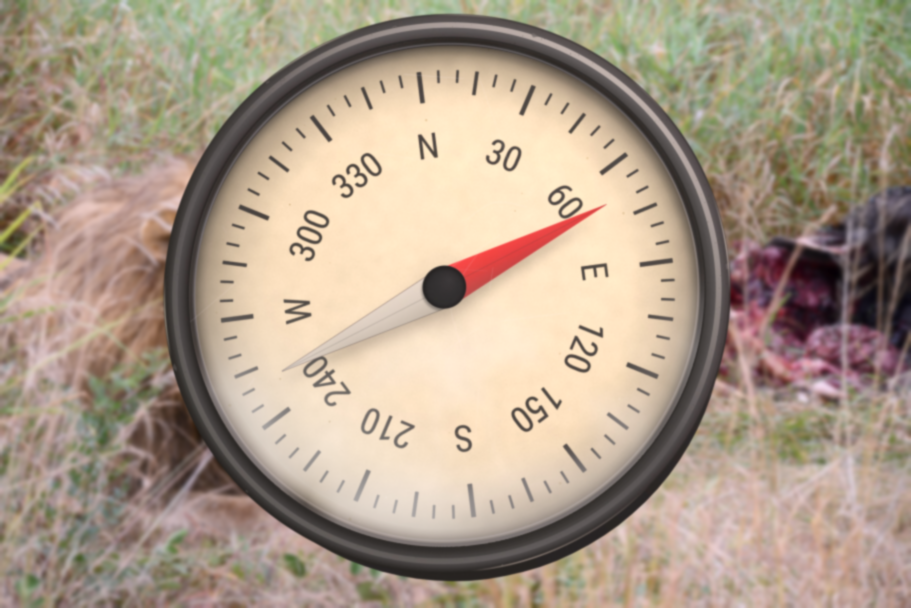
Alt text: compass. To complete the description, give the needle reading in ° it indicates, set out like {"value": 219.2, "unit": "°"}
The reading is {"value": 70, "unit": "°"}
